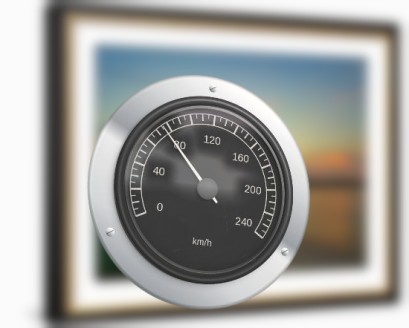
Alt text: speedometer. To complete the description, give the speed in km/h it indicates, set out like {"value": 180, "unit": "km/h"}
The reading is {"value": 75, "unit": "km/h"}
